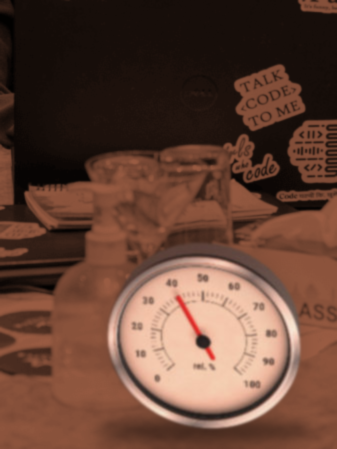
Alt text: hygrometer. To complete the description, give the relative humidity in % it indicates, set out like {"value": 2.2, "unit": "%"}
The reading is {"value": 40, "unit": "%"}
